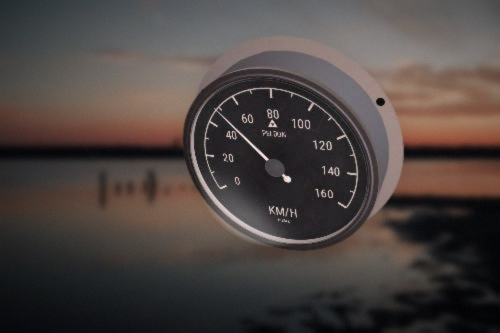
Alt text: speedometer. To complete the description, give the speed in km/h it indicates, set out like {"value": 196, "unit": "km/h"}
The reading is {"value": 50, "unit": "km/h"}
